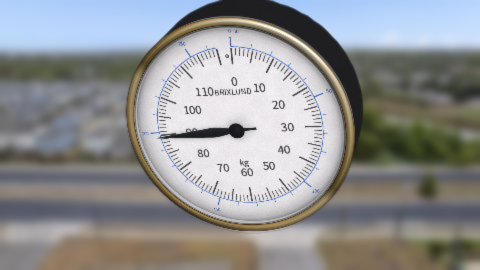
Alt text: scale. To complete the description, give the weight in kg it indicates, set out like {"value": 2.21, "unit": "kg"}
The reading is {"value": 90, "unit": "kg"}
